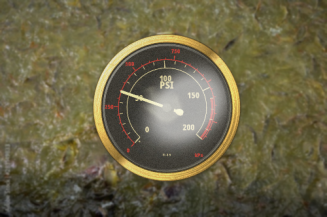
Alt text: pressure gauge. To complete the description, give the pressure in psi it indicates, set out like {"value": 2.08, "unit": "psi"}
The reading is {"value": 50, "unit": "psi"}
